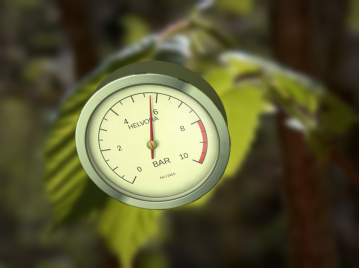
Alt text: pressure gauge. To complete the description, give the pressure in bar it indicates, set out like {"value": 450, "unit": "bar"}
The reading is {"value": 5.75, "unit": "bar"}
